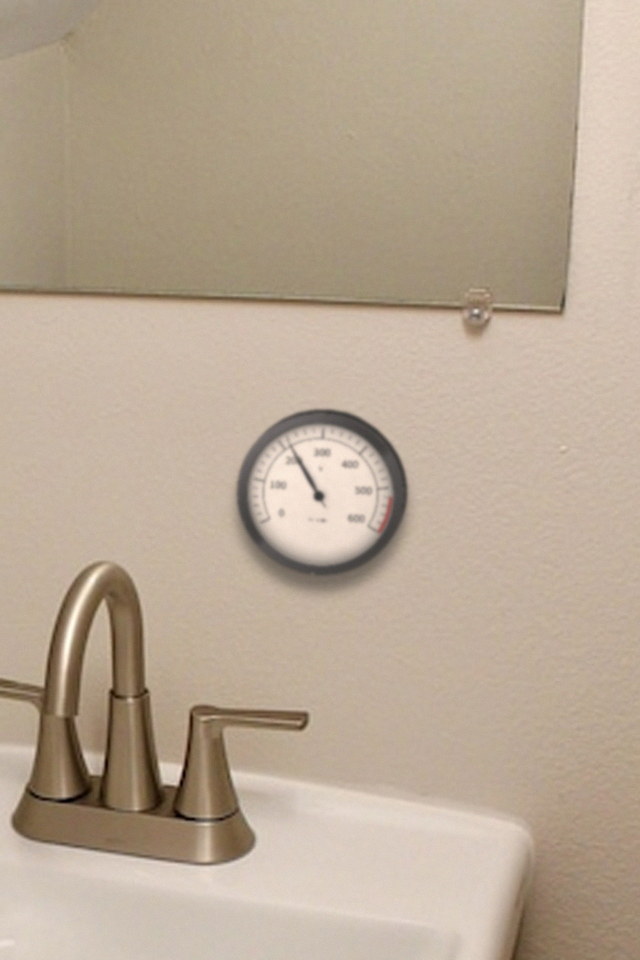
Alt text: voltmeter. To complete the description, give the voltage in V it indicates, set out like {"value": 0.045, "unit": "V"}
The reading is {"value": 220, "unit": "V"}
